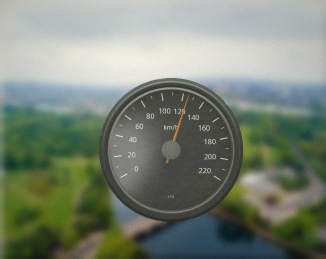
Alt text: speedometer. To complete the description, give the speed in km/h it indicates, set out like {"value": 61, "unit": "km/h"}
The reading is {"value": 125, "unit": "km/h"}
